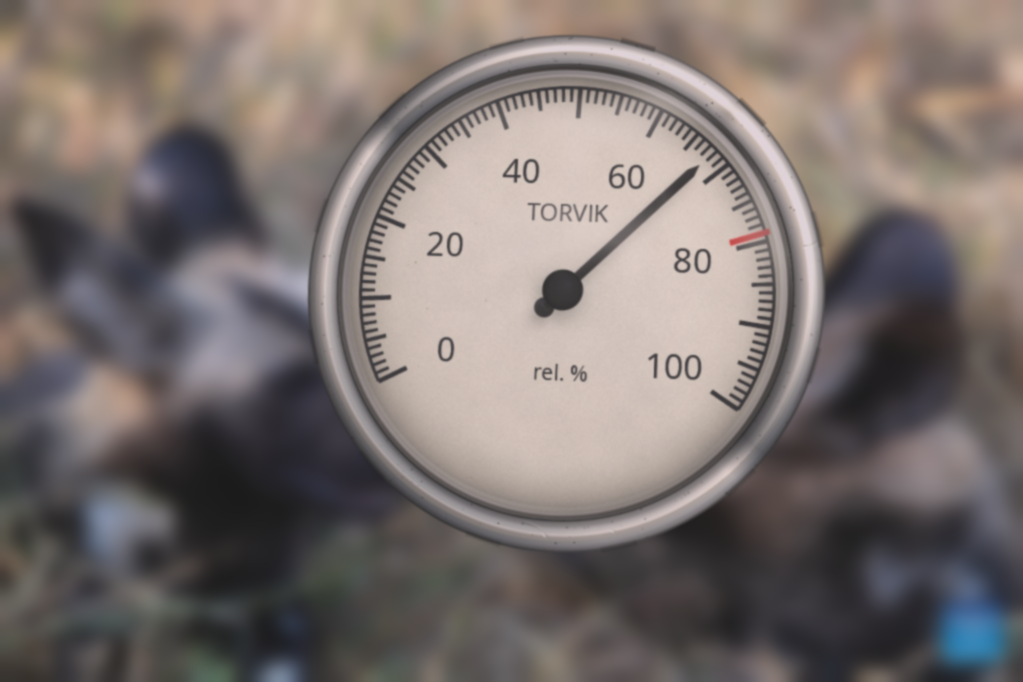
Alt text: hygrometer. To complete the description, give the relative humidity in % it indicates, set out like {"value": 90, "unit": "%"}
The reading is {"value": 68, "unit": "%"}
